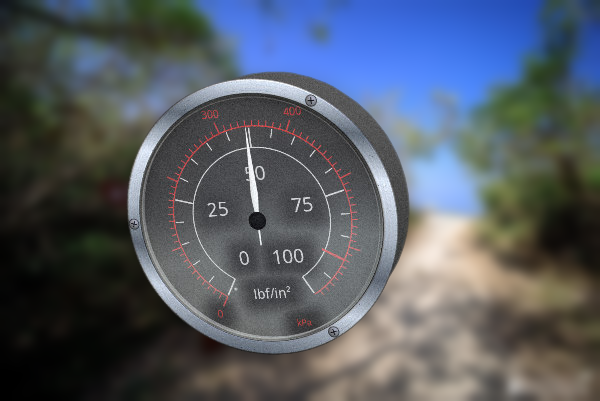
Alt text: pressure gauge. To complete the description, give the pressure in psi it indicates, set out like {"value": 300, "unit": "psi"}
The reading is {"value": 50, "unit": "psi"}
